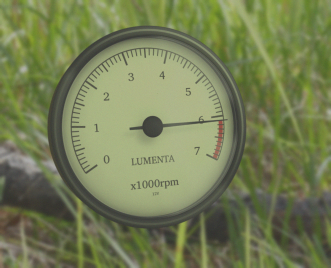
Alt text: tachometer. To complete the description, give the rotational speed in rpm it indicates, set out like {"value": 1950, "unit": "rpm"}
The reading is {"value": 6100, "unit": "rpm"}
